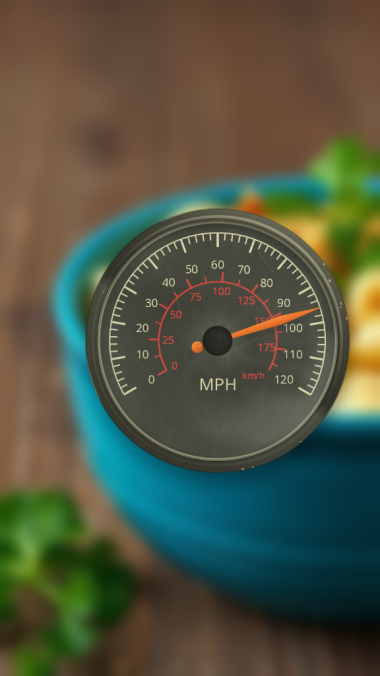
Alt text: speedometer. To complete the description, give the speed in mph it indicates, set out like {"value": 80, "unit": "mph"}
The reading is {"value": 96, "unit": "mph"}
